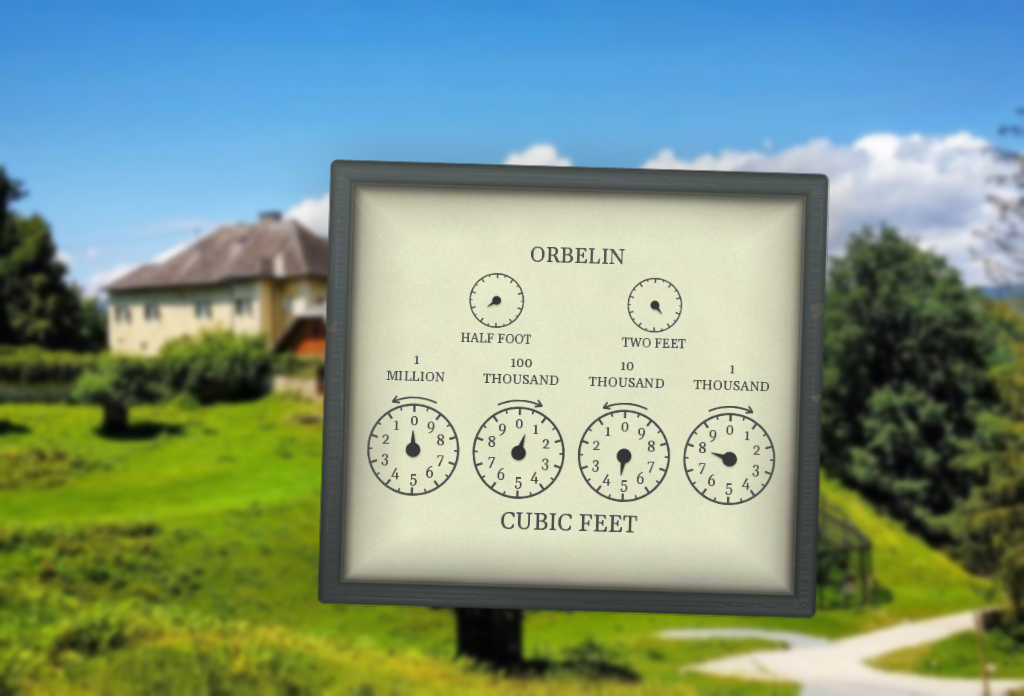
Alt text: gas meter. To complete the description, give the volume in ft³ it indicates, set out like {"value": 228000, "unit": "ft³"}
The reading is {"value": 4800, "unit": "ft³"}
